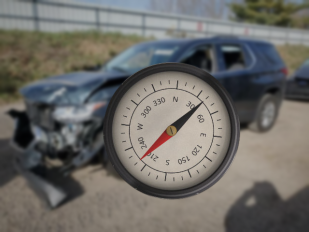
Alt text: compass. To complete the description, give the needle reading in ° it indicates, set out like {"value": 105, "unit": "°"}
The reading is {"value": 220, "unit": "°"}
